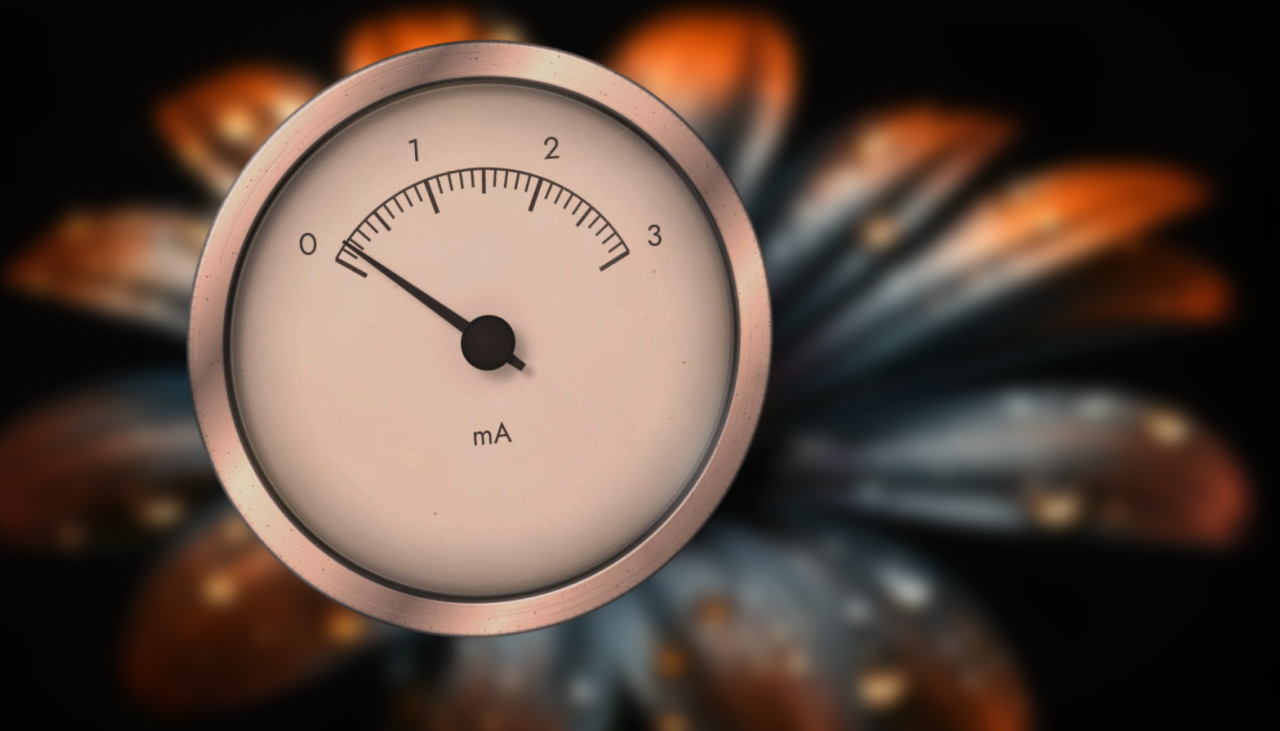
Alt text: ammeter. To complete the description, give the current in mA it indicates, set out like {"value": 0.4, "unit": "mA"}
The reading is {"value": 0.15, "unit": "mA"}
